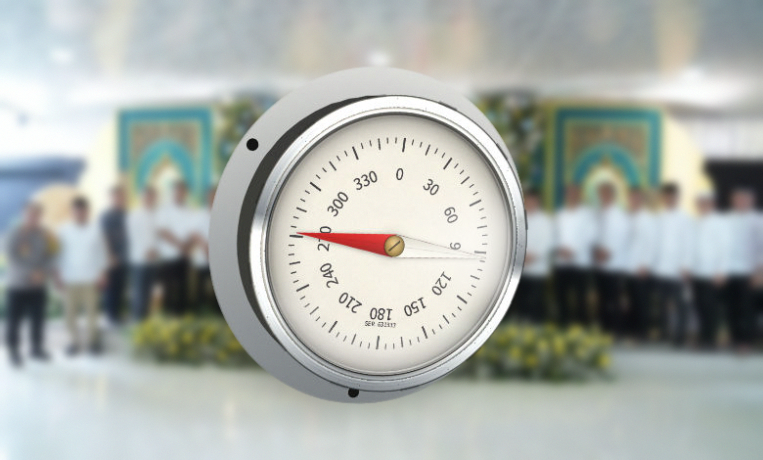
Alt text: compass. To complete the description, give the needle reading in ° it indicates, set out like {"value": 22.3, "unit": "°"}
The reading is {"value": 272.5, "unit": "°"}
